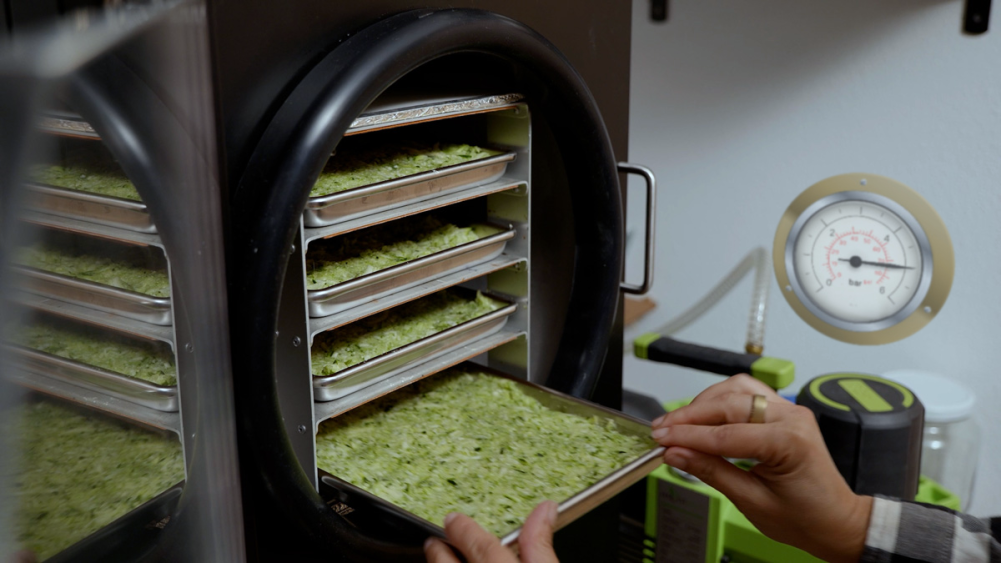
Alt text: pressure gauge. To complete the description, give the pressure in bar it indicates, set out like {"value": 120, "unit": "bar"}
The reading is {"value": 5, "unit": "bar"}
